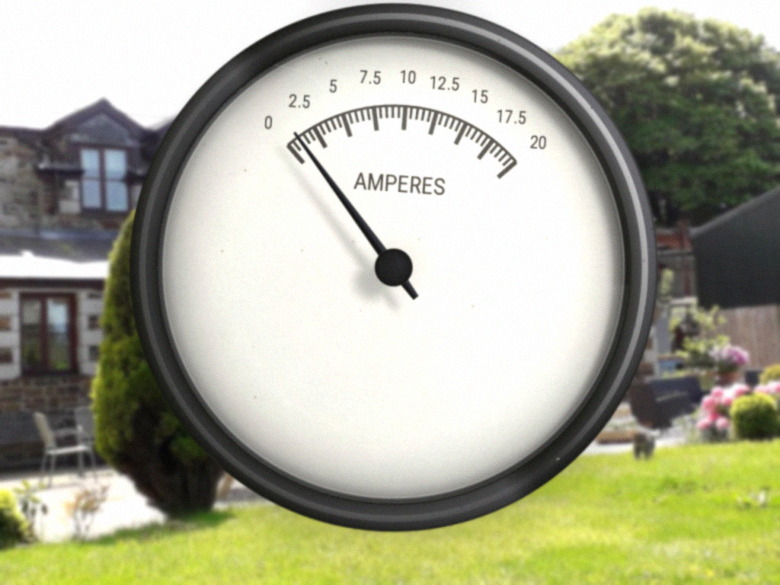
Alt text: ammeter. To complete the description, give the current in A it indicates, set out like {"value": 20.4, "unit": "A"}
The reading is {"value": 1, "unit": "A"}
